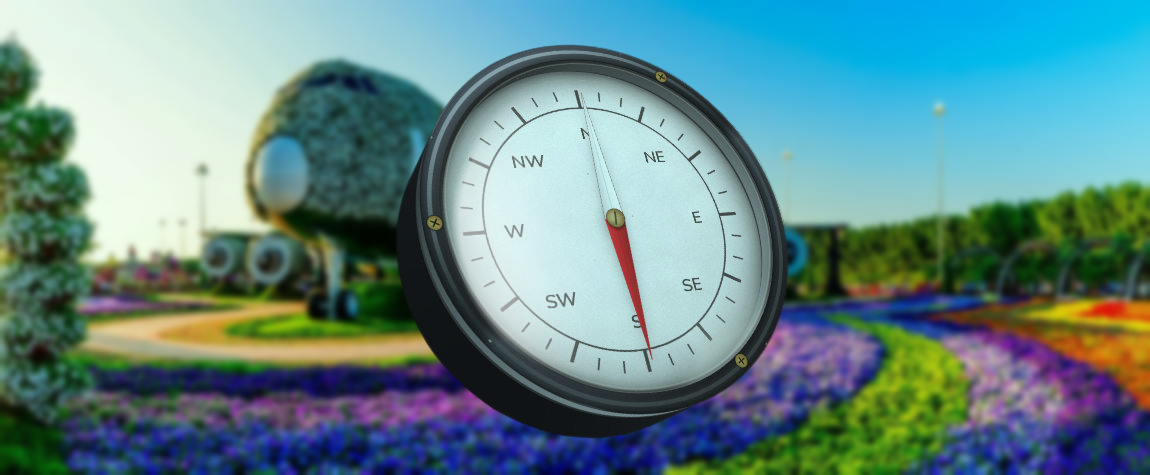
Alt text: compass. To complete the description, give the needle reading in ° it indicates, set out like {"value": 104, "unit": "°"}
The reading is {"value": 180, "unit": "°"}
